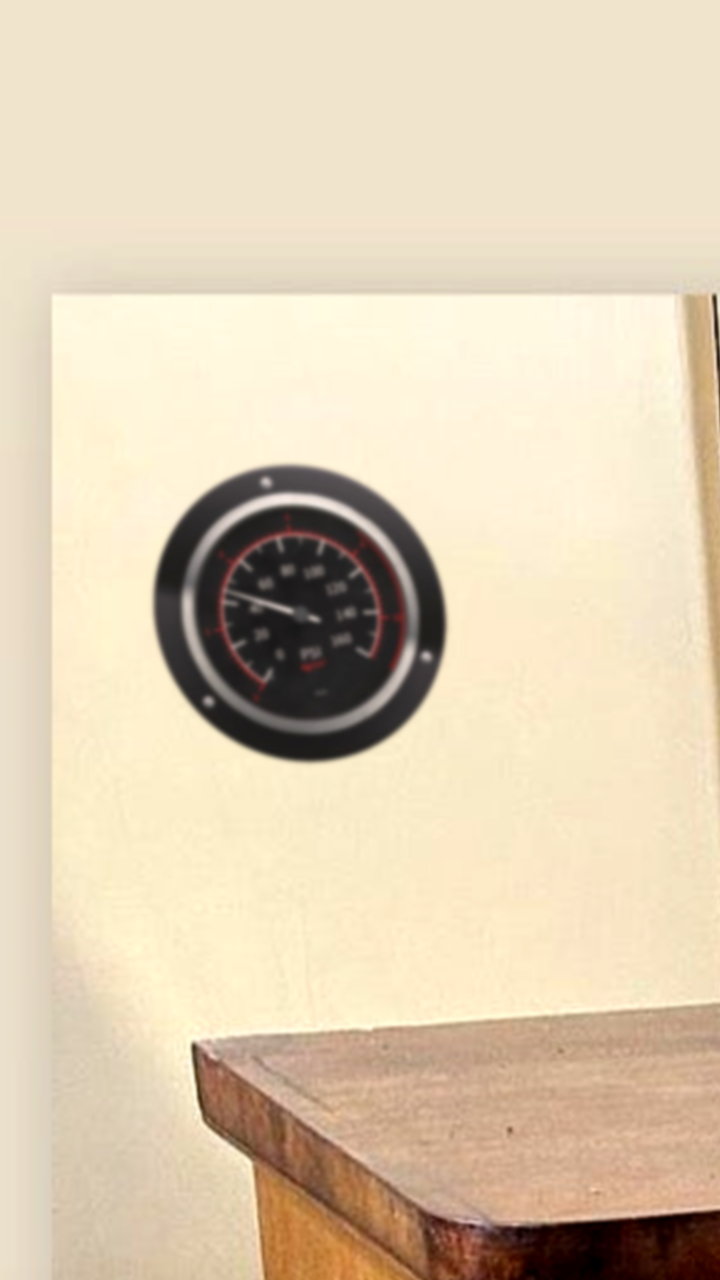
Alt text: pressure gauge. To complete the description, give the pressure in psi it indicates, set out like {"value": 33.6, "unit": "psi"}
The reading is {"value": 45, "unit": "psi"}
